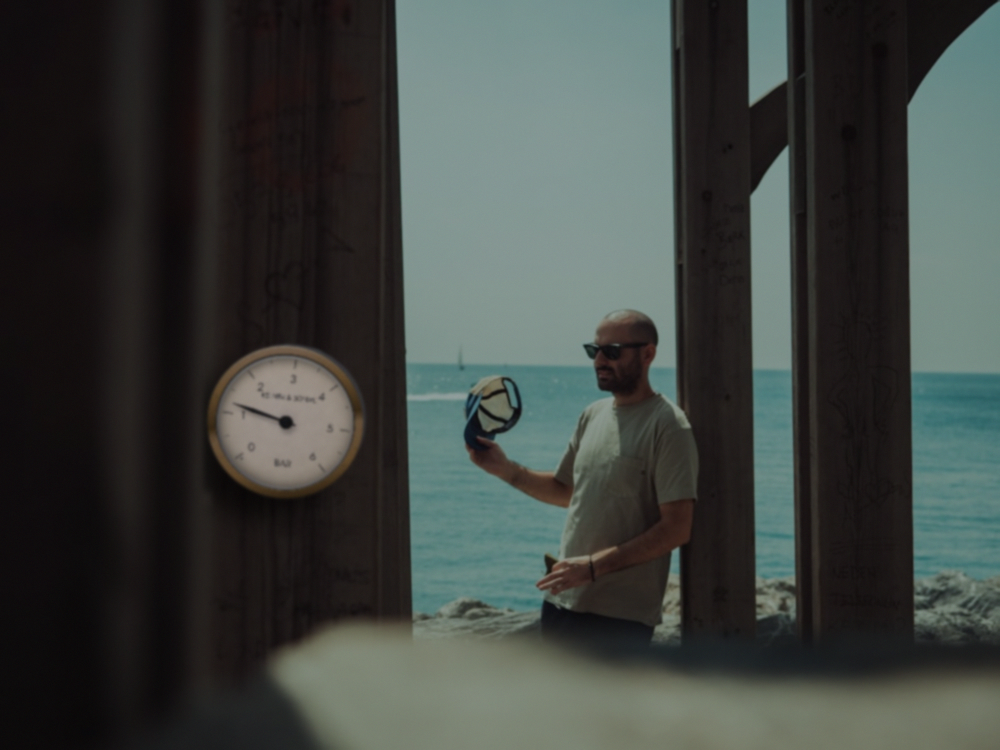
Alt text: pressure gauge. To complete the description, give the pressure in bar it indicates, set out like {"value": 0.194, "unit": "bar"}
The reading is {"value": 1.25, "unit": "bar"}
